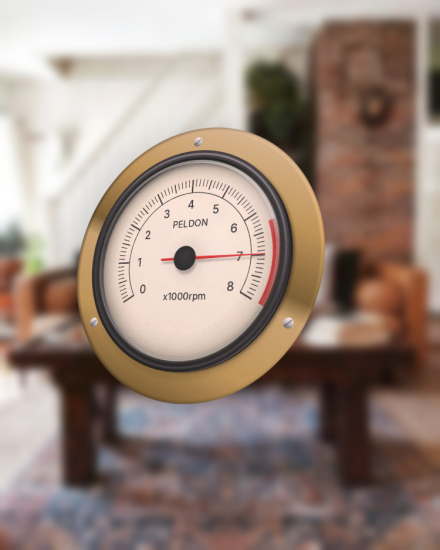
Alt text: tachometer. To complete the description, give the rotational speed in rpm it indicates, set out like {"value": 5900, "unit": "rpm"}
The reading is {"value": 7000, "unit": "rpm"}
